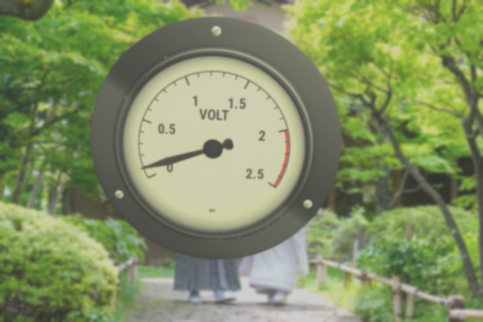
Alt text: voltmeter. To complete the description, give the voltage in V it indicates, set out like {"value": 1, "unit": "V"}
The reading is {"value": 0.1, "unit": "V"}
